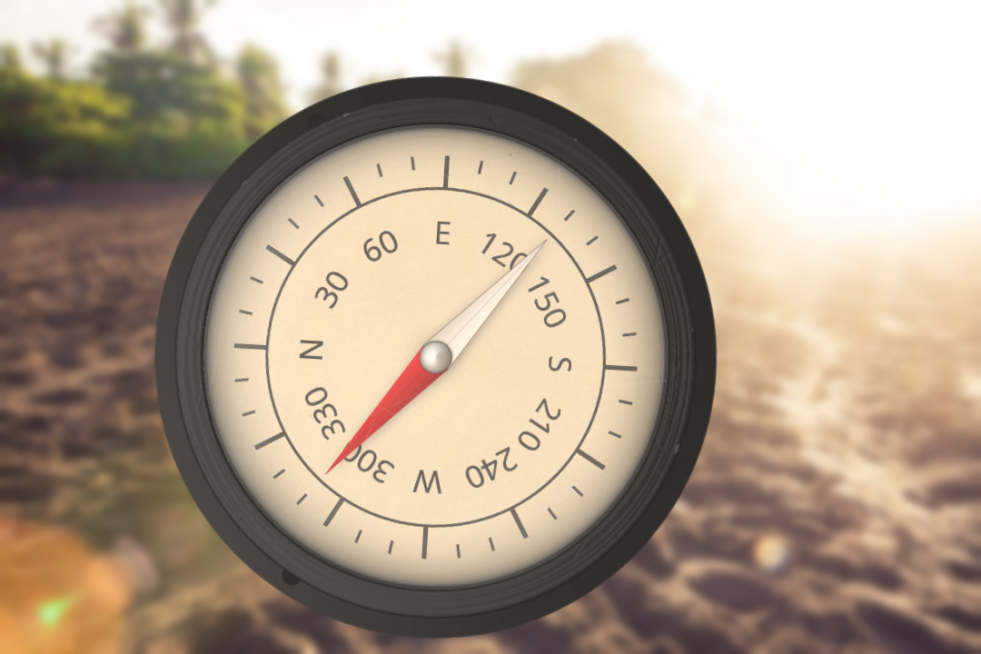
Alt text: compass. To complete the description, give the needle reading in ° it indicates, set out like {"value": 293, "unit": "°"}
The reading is {"value": 310, "unit": "°"}
